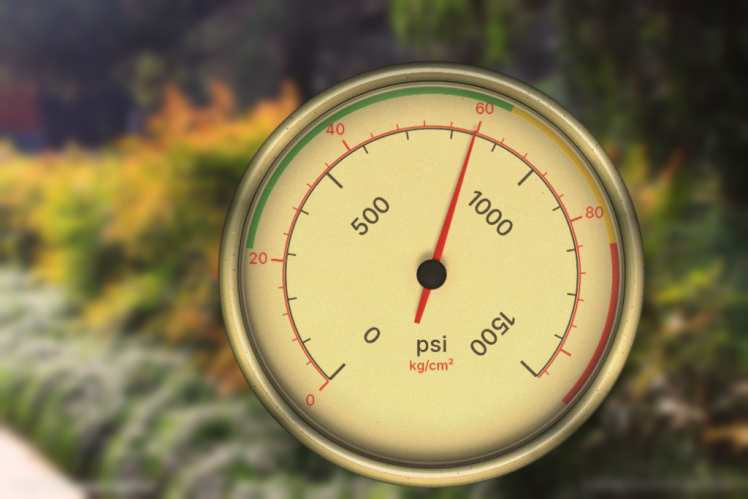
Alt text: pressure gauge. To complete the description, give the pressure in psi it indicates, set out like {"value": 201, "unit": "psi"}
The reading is {"value": 850, "unit": "psi"}
